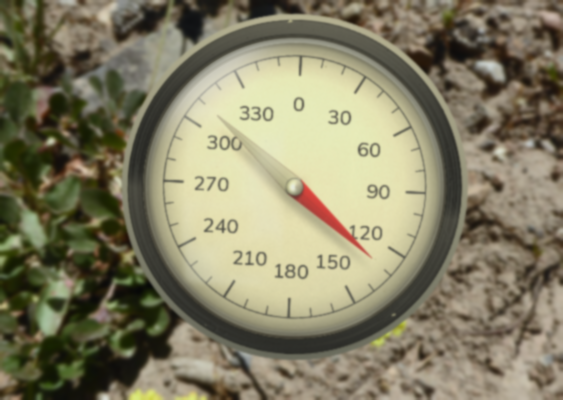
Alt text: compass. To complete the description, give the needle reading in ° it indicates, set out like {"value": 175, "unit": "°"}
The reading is {"value": 130, "unit": "°"}
